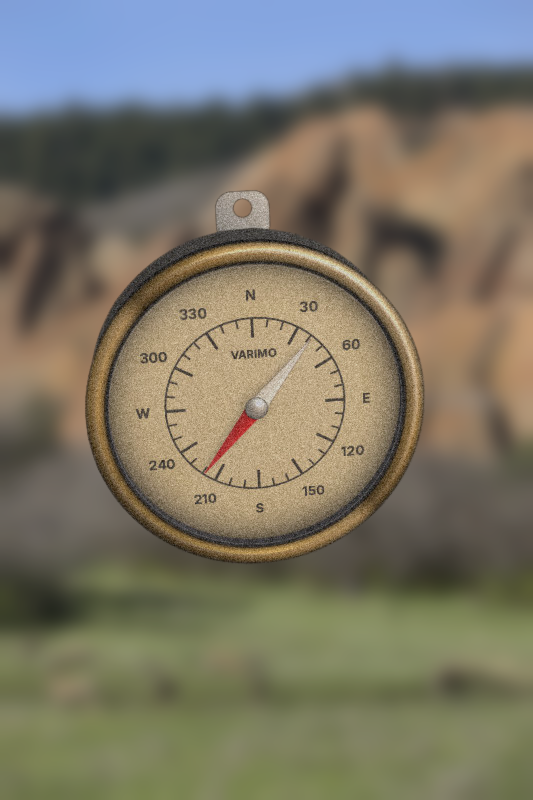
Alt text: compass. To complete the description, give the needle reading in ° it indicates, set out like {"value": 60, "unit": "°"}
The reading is {"value": 220, "unit": "°"}
